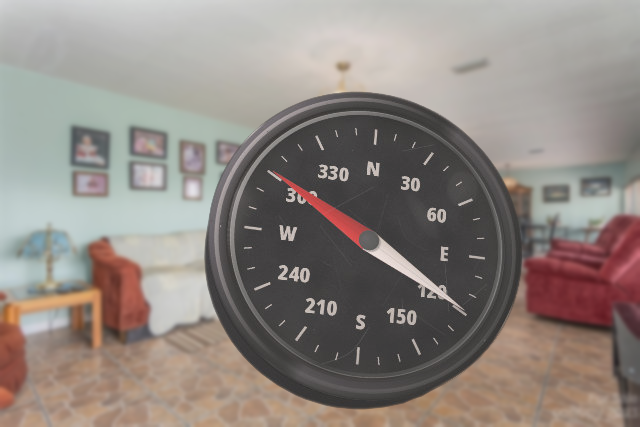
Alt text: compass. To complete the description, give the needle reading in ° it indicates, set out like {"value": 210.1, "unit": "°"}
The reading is {"value": 300, "unit": "°"}
